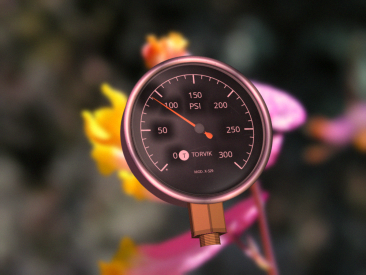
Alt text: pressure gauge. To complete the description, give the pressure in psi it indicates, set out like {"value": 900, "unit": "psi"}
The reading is {"value": 90, "unit": "psi"}
